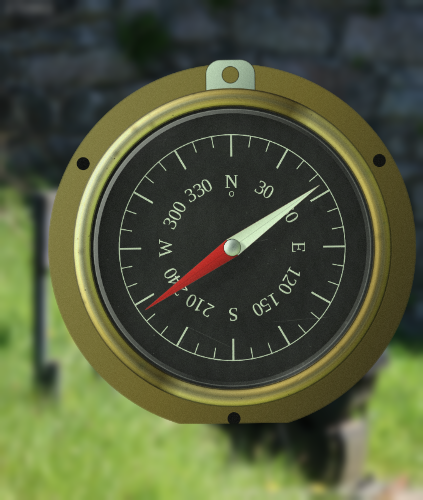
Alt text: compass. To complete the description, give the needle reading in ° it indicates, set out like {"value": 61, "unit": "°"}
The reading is {"value": 235, "unit": "°"}
